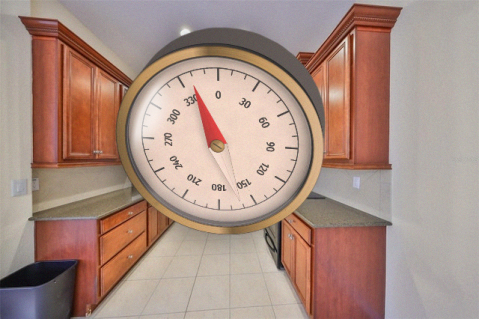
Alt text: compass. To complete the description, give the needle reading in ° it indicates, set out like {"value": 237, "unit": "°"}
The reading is {"value": 340, "unit": "°"}
